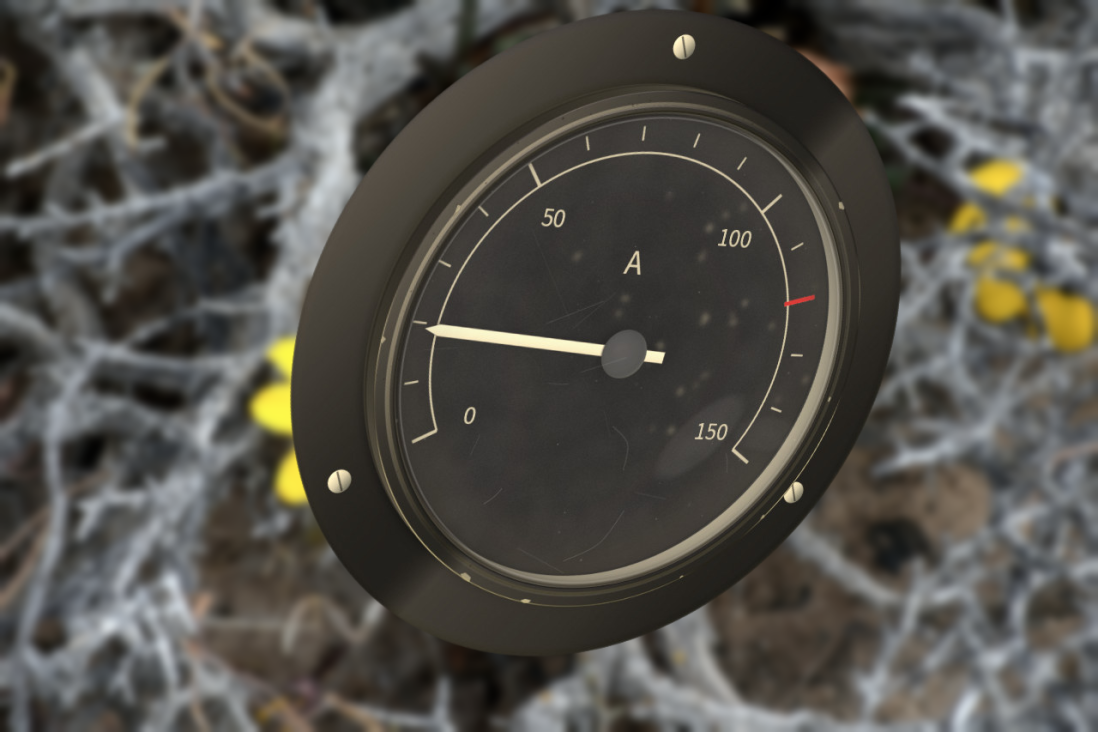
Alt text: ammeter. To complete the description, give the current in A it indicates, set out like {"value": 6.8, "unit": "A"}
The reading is {"value": 20, "unit": "A"}
